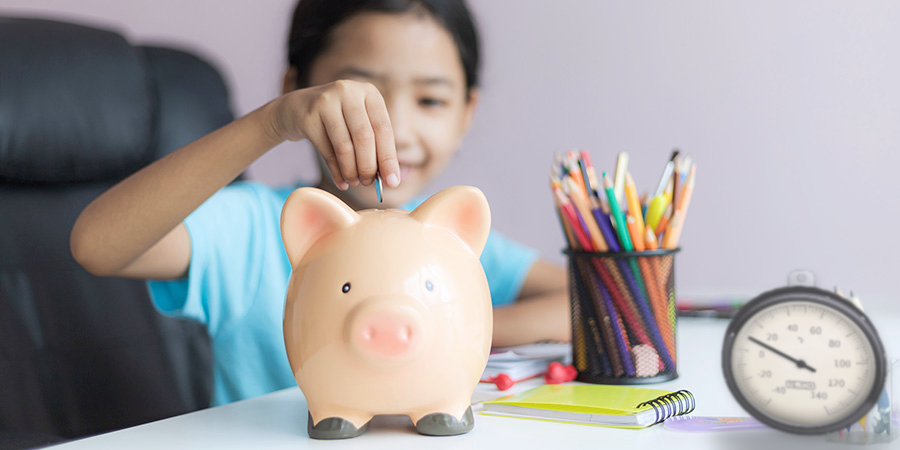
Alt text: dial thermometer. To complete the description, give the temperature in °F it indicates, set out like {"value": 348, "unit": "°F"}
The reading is {"value": 10, "unit": "°F"}
